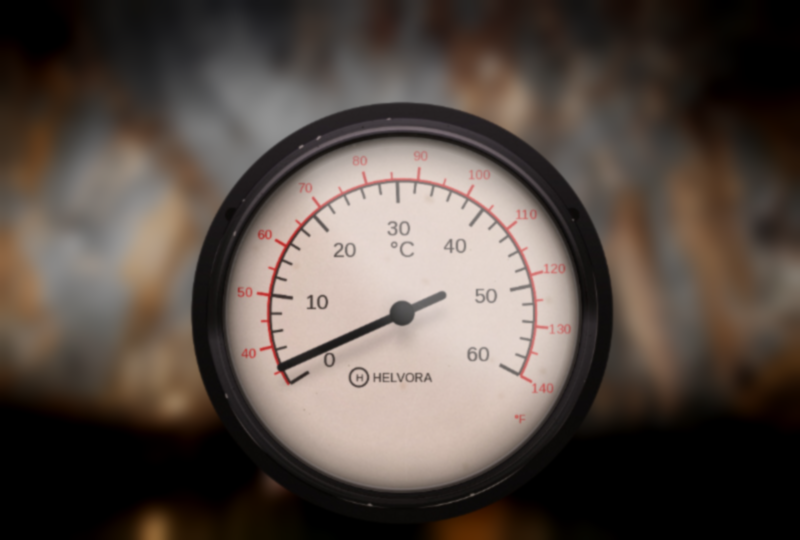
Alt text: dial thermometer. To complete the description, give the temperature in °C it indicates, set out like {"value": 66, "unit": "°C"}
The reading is {"value": 2, "unit": "°C"}
